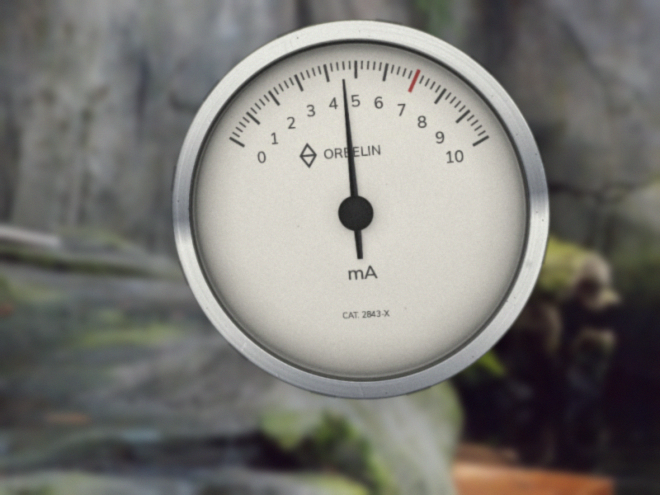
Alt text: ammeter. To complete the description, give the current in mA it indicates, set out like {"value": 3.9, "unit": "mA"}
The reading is {"value": 4.6, "unit": "mA"}
